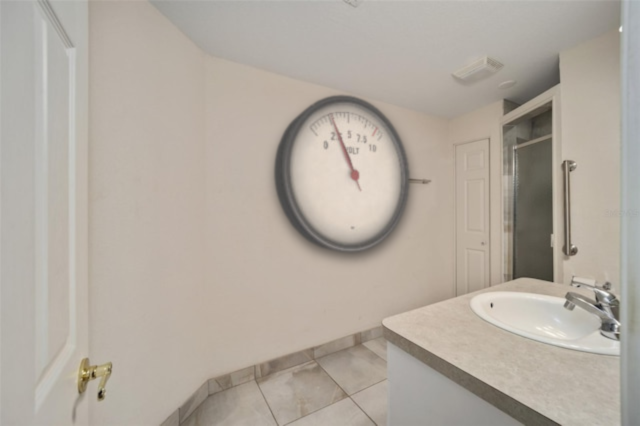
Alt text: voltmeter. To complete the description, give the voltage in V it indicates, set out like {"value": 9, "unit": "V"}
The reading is {"value": 2.5, "unit": "V"}
